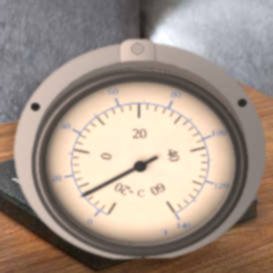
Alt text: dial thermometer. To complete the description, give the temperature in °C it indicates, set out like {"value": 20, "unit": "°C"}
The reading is {"value": -12, "unit": "°C"}
